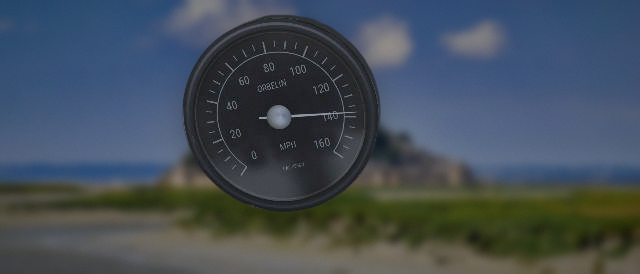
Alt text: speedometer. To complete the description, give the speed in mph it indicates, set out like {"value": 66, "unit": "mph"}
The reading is {"value": 137.5, "unit": "mph"}
